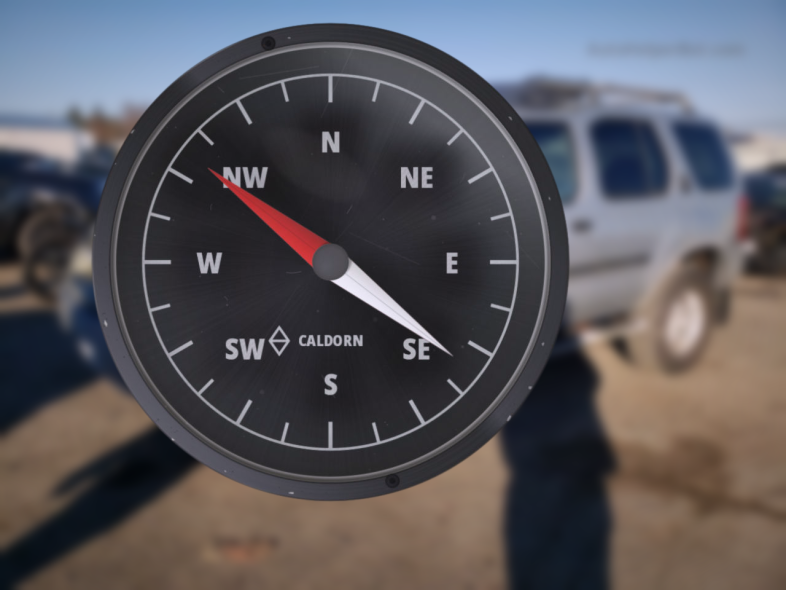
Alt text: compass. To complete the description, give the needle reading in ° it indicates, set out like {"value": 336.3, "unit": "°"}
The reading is {"value": 307.5, "unit": "°"}
